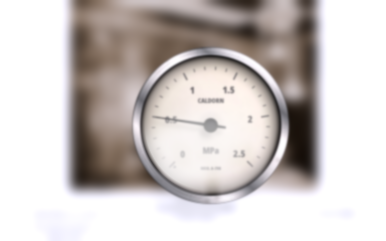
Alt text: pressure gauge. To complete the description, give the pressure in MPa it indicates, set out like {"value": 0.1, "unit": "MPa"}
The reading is {"value": 0.5, "unit": "MPa"}
